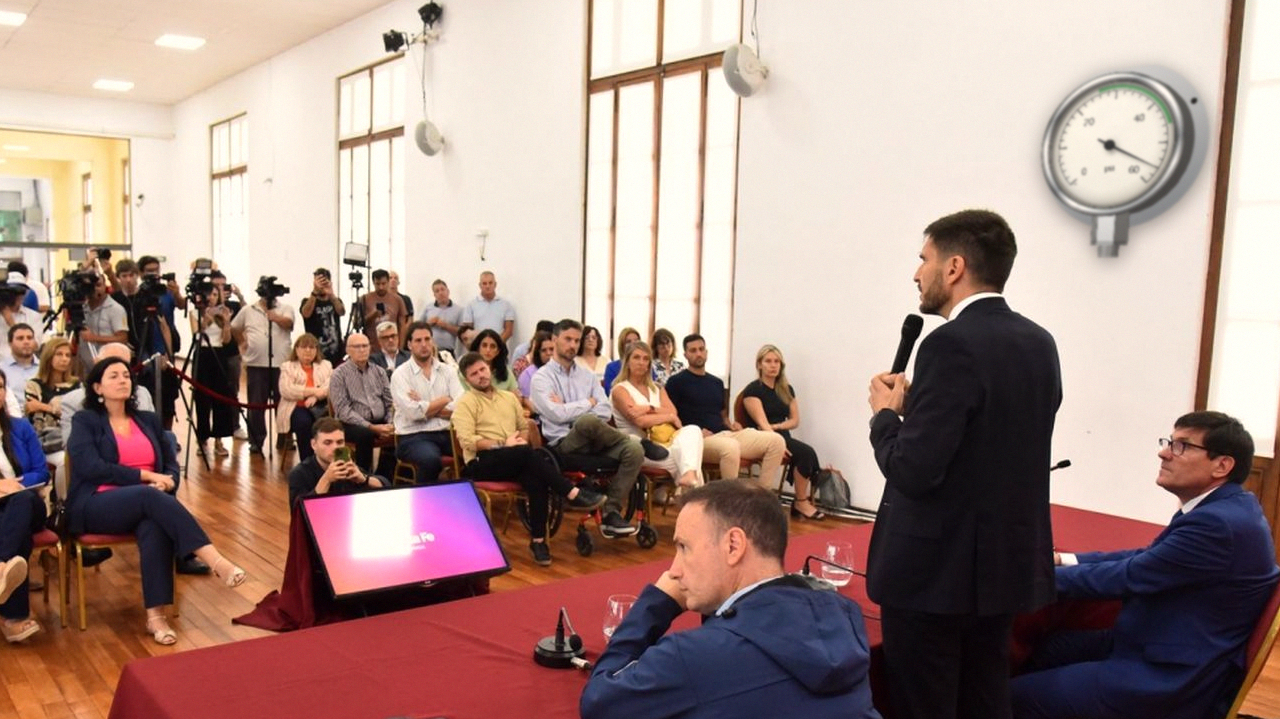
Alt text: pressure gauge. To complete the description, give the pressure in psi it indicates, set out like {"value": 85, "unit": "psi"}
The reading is {"value": 56, "unit": "psi"}
